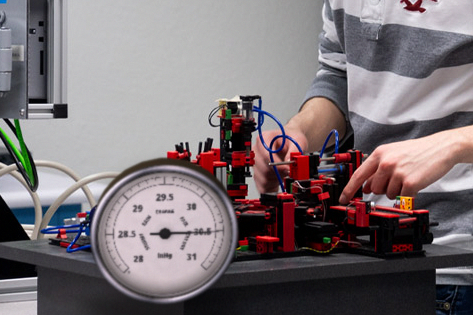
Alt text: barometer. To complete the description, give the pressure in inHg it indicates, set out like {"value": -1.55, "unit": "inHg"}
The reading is {"value": 30.5, "unit": "inHg"}
